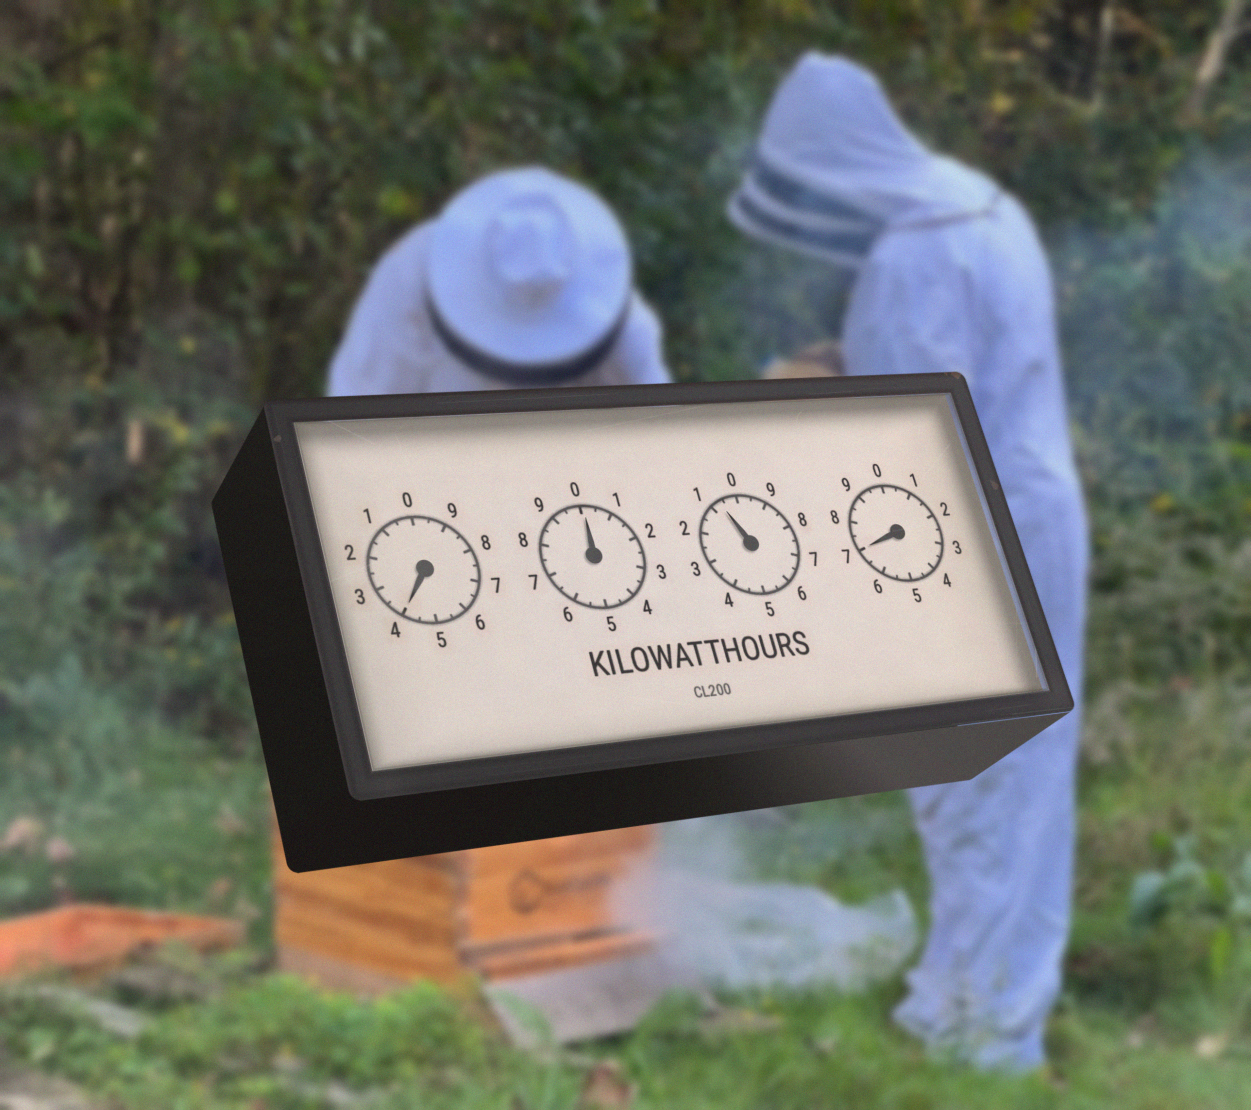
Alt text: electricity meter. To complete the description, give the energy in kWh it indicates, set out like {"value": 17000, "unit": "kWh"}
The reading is {"value": 4007, "unit": "kWh"}
